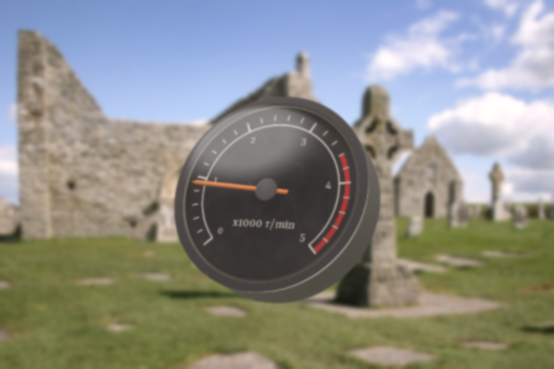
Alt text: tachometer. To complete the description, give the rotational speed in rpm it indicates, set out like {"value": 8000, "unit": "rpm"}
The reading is {"value": 900, "unit": "rpm"}
